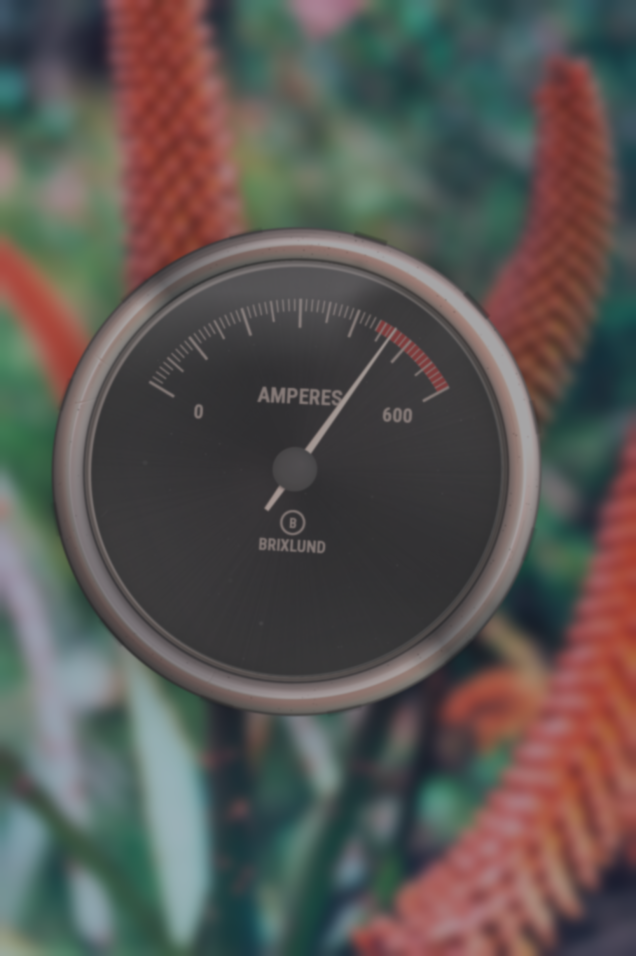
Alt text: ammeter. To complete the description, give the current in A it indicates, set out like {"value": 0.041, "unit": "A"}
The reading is {"value": 470, "unit": "A"}
